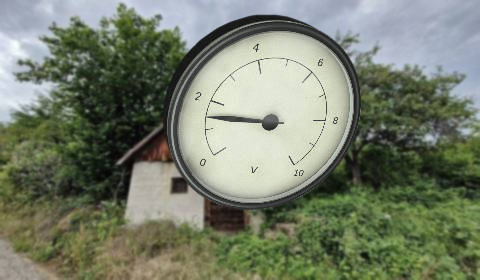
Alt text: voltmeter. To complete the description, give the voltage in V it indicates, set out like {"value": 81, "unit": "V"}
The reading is {"value": 1.5, "unit": "V"}
